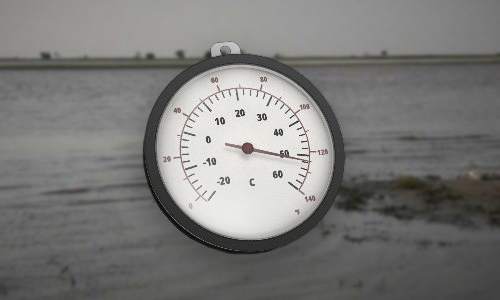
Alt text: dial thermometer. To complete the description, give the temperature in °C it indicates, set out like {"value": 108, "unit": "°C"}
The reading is {"value": 52, "unit": "°C"}
